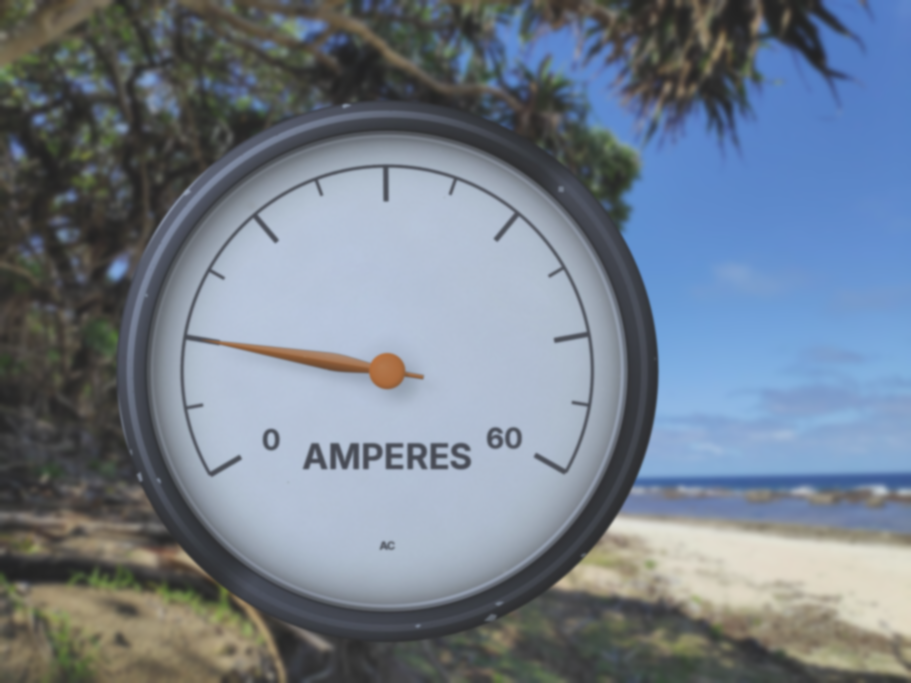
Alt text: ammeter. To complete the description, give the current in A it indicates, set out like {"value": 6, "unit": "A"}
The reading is {"value": 10, "unit": "A"}
